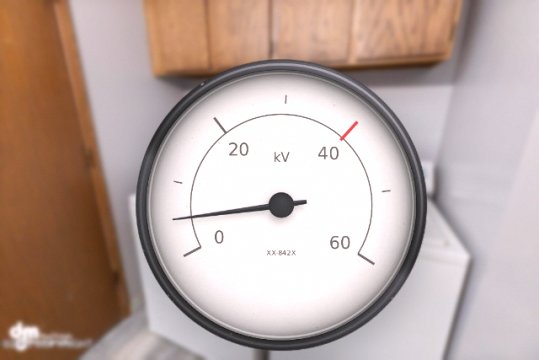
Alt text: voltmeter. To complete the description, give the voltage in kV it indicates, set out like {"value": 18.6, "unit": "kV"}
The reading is {"value": 5, "unit": "kV"}
